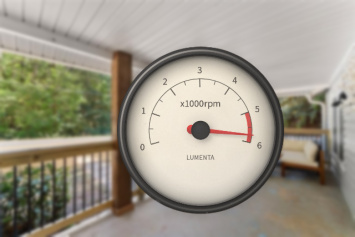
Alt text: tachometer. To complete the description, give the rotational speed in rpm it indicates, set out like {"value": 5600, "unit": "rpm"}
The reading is {"value": 5750, "unit": "rpm"}
